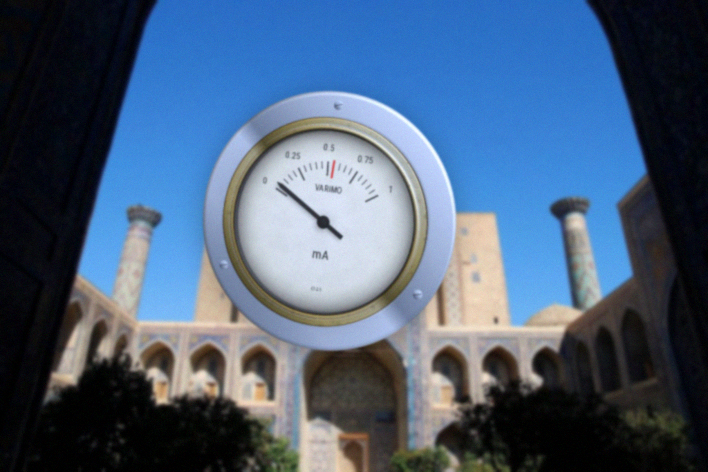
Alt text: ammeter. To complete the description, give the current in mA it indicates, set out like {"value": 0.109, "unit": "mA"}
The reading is {"value": 0.05, "unit": "mA"}
